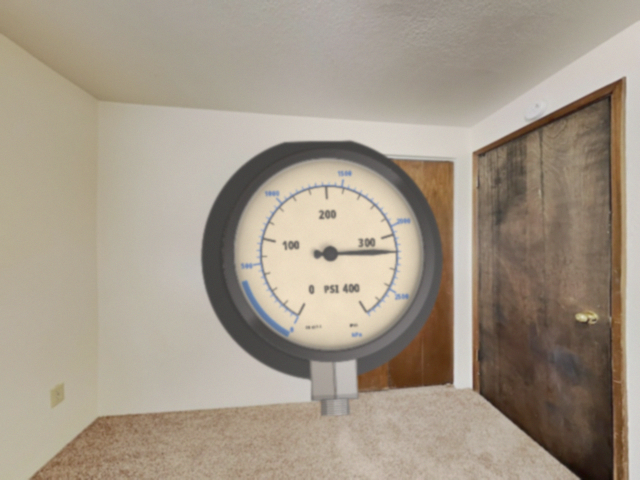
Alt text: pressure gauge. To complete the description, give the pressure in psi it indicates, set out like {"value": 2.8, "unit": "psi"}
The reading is {"value": 320, "unit": "psi"}
